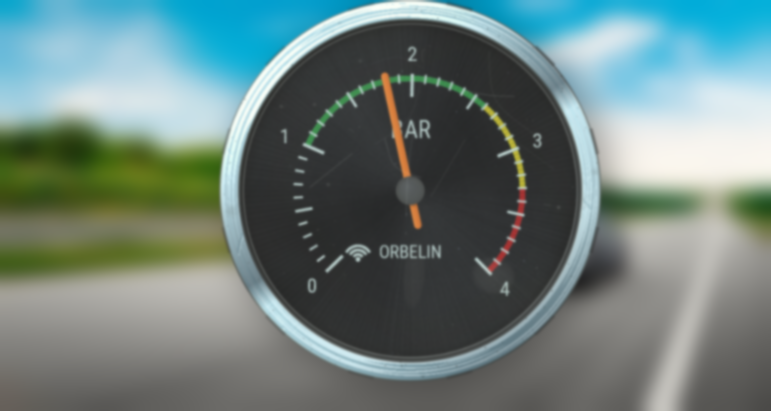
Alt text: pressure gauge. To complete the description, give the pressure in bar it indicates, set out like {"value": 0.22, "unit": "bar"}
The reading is {"value": 1.8, "unit": "bar"}
